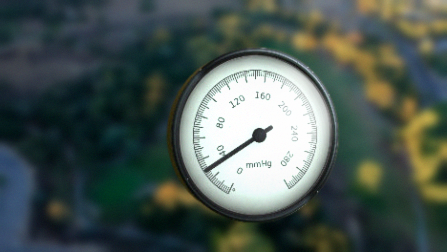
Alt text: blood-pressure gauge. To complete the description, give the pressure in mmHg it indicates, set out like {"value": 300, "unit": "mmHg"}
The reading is {"value": 30, "unit": "mmHg"}
